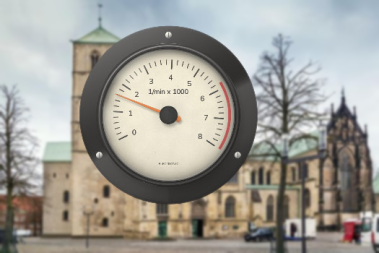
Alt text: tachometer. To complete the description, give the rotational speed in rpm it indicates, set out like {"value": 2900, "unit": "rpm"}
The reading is {"value": 1600, "unit": "rpm"}
